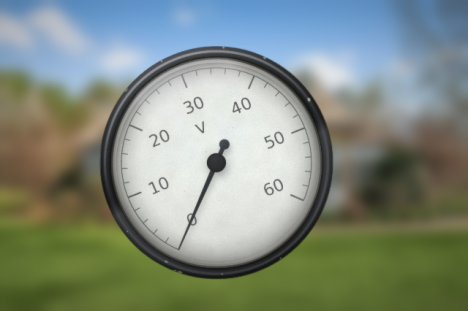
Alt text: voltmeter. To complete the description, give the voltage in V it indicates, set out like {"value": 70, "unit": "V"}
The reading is {"value": 0, "unit": "V"}
